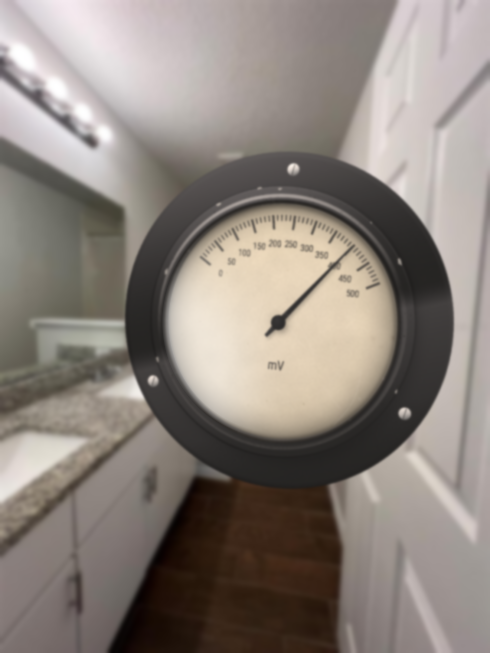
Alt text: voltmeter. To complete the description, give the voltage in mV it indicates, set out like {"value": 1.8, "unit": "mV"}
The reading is {"value": 400, "unit": "mV"}
